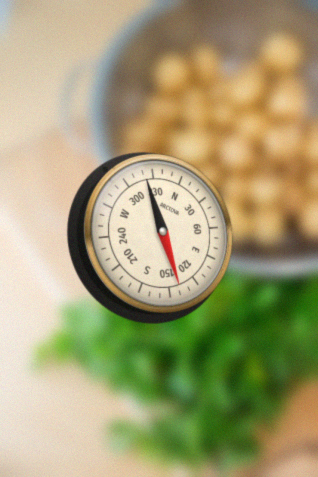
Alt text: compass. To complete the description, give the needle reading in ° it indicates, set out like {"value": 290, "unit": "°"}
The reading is {"value": 140, "unit": "°"}
